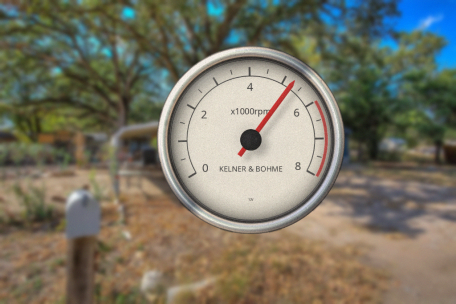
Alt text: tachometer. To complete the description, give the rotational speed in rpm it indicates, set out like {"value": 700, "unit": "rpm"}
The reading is {"value": 5250, "unit": "rpm"}
